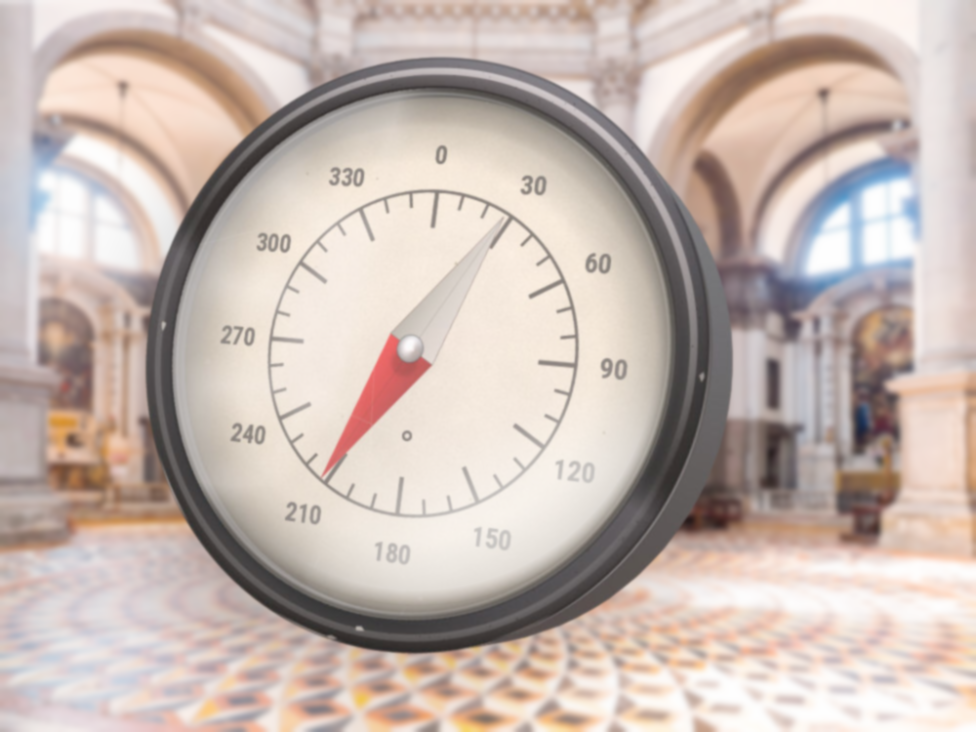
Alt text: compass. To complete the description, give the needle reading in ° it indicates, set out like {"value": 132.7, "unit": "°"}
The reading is {"value": 210, "unit": "°"}
